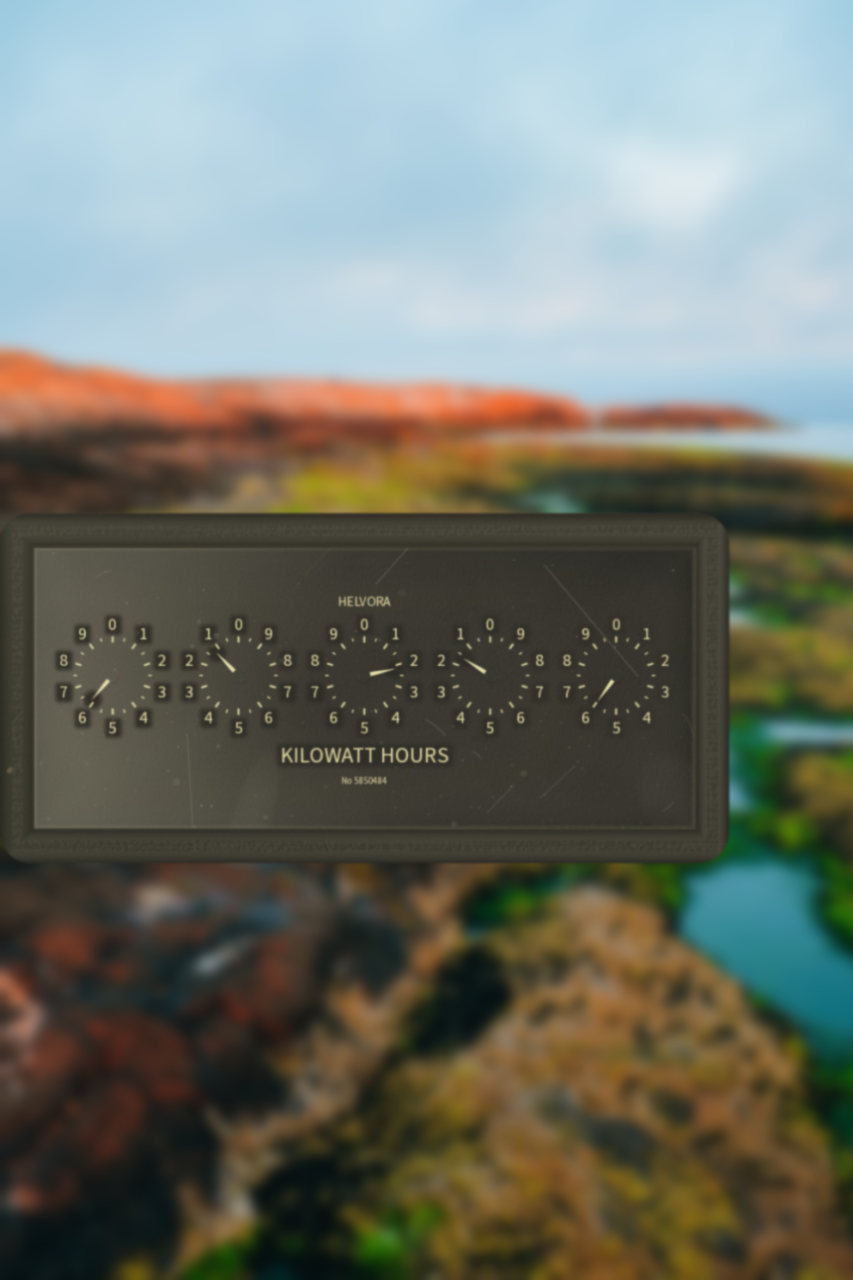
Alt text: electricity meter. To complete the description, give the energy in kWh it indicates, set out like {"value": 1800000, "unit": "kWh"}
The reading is {"value": 61216, "unit": "kWh"}
